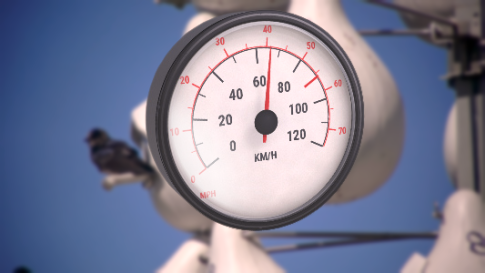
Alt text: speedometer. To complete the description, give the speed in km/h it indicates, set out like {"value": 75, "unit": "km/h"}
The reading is {"value": 65, "unit": "km/h"}
